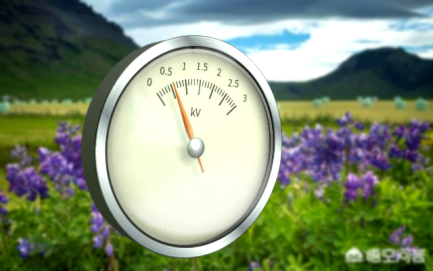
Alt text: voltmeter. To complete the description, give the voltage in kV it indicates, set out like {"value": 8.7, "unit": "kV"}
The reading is {"value": 0.5, "unit": "kV"}
